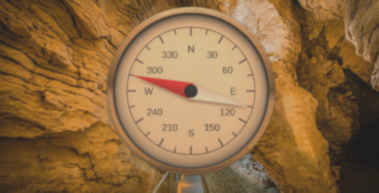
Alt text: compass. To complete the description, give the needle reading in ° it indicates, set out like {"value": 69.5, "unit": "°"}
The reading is {"value": 285, "unit": "°"}
